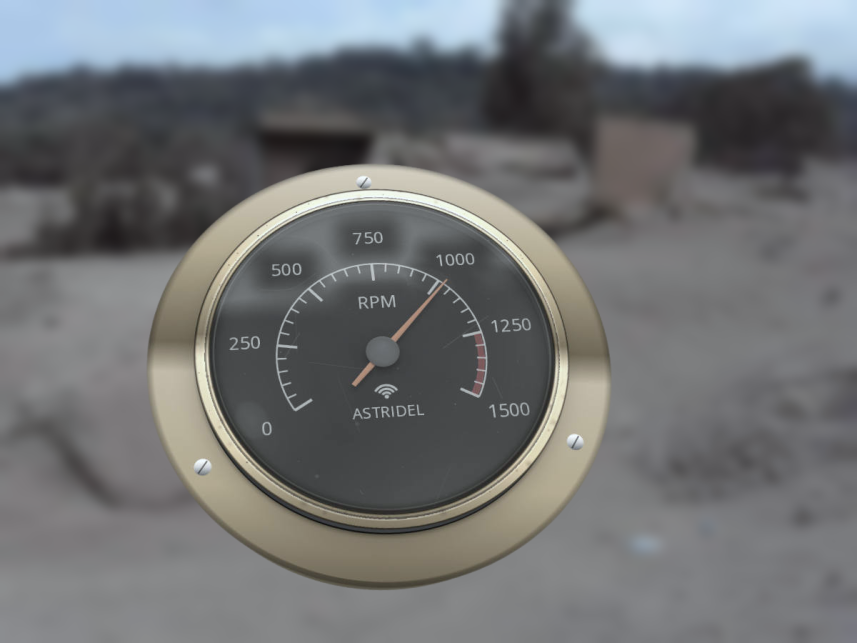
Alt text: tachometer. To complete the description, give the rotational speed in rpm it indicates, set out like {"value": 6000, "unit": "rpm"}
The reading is {"value": 1025, "unit": "rpm"}
